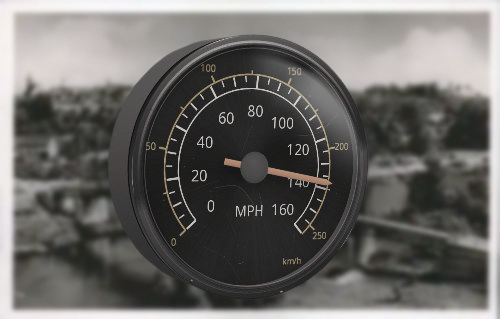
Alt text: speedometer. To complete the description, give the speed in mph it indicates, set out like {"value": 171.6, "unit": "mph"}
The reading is {"value": 137.5, "unit": "mph"}
